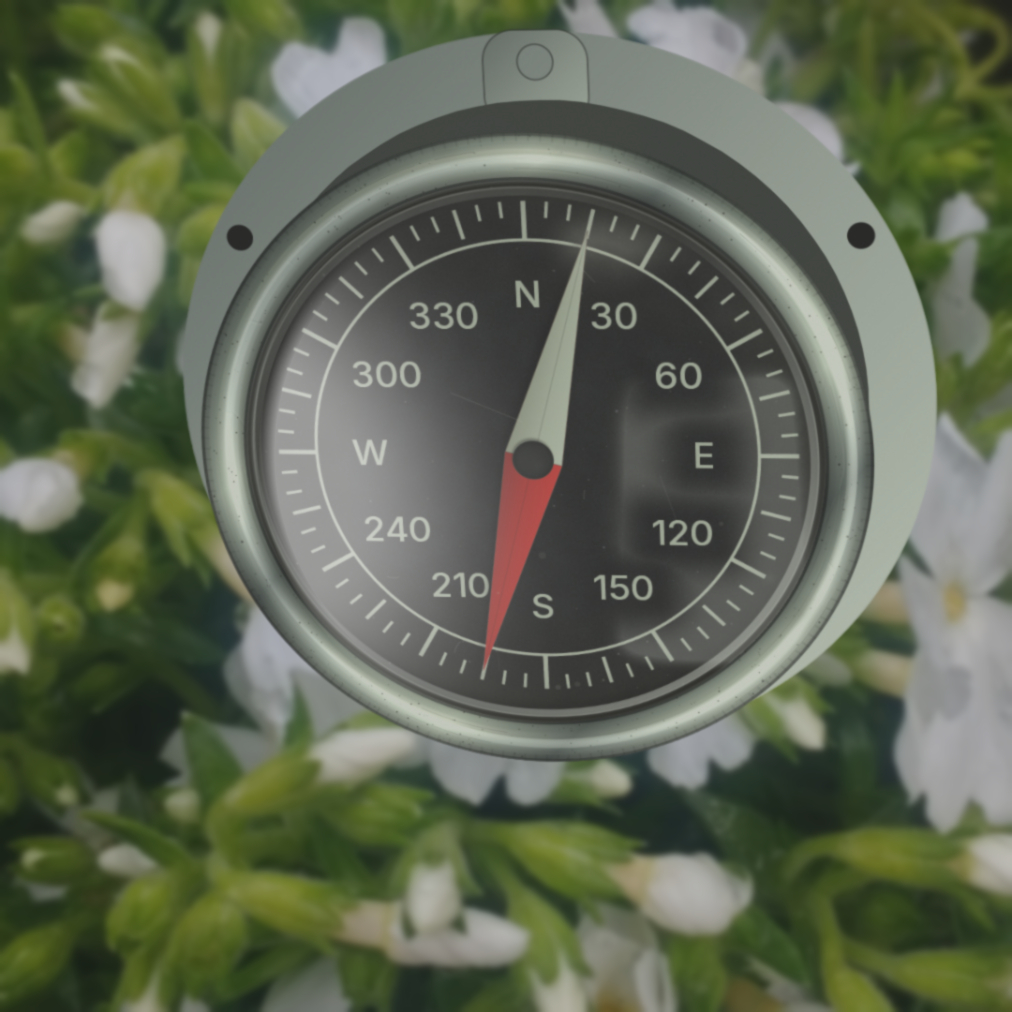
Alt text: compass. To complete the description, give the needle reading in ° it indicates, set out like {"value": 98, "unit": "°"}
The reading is {"value": 195, "unit": "°"}
